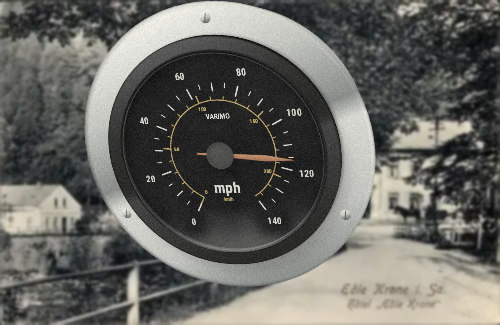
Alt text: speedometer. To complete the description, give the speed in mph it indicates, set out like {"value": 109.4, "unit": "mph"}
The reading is {"value": 115, "unit": "mph"}
